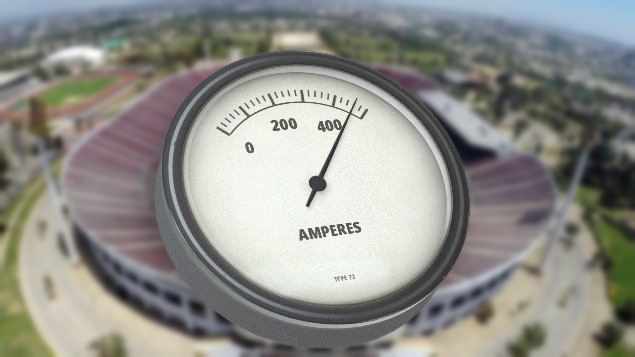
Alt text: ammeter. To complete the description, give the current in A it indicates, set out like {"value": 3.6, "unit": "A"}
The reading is {"value": 460, "unit": "A"}
